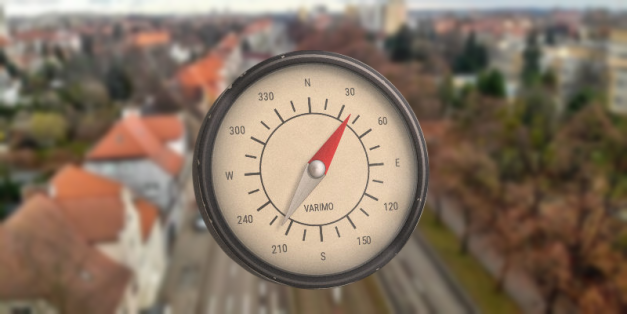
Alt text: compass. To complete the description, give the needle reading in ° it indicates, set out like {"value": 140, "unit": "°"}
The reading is {"value": 37.5, "unit": "°"}
